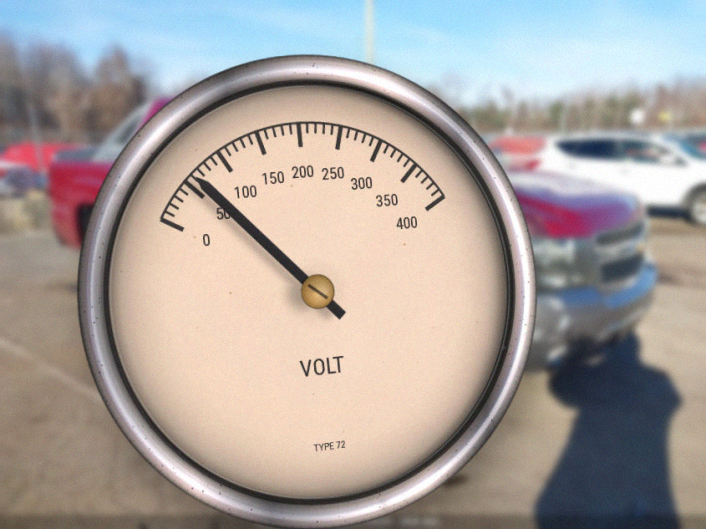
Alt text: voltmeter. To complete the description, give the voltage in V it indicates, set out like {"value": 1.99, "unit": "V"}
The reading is {"value": 60, "unit": "V"}
